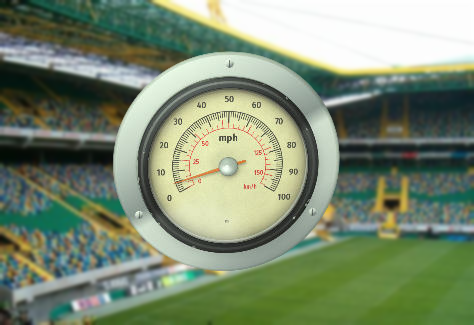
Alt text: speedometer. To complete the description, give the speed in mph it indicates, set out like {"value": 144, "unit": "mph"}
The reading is {"value": 5, "unit": "mph"}
